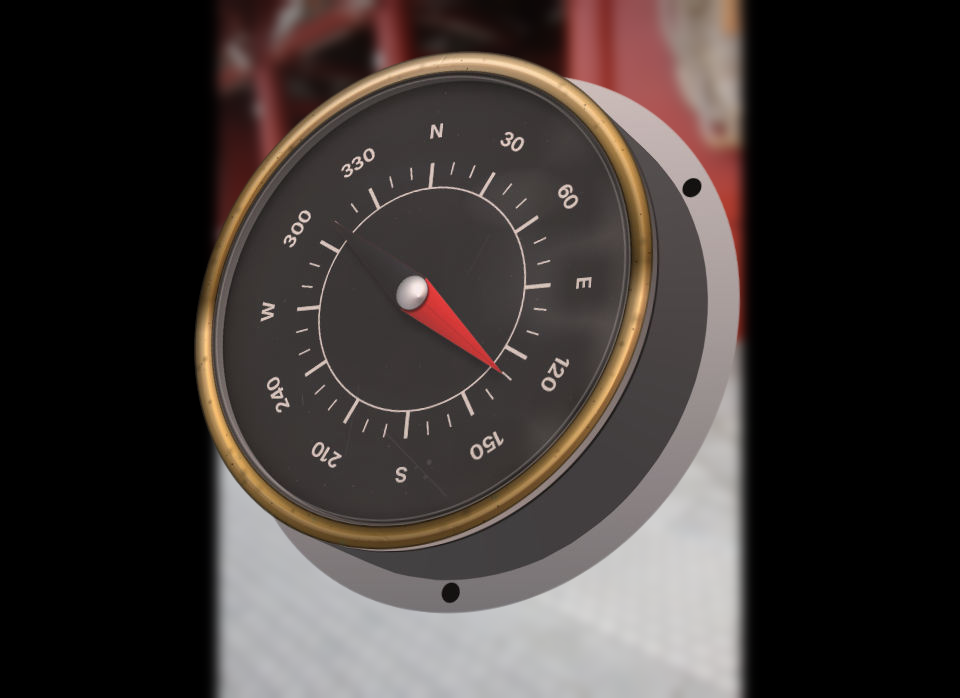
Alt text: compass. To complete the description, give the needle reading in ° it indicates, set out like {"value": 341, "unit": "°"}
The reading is {"value": 130, "unit": "°"}
